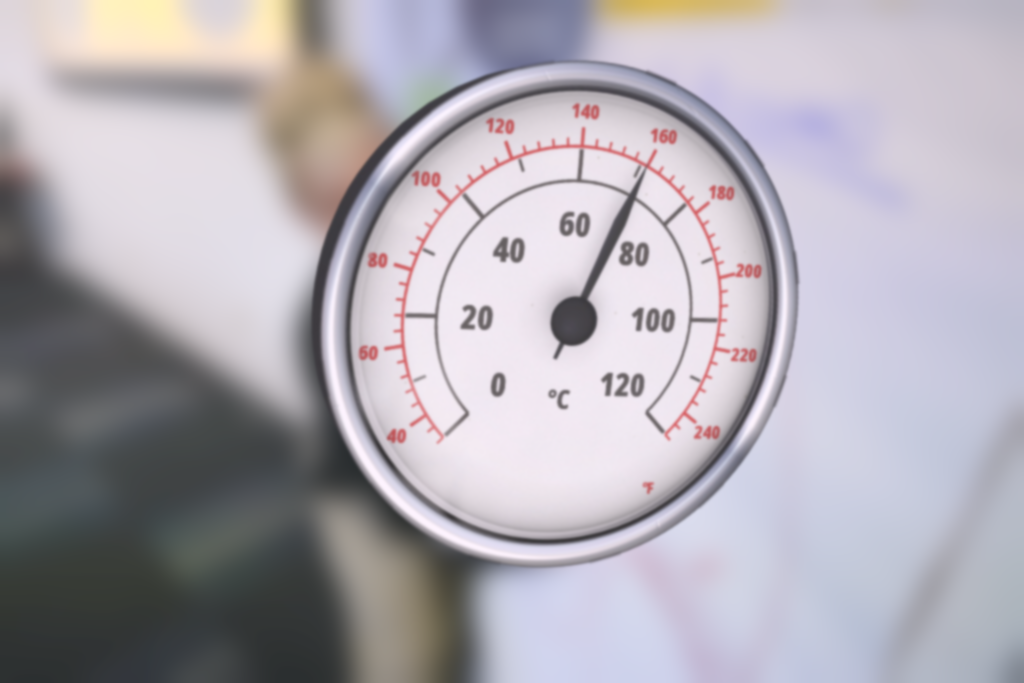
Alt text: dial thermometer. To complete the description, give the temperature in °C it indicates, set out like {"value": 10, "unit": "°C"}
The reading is {"value": 70, "unit": "°C"}
